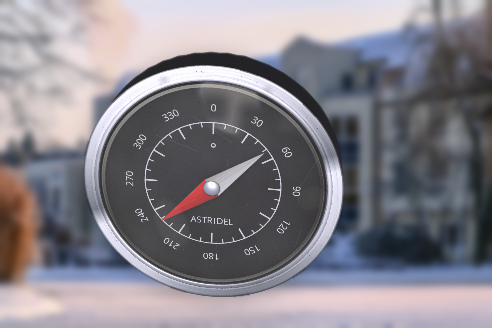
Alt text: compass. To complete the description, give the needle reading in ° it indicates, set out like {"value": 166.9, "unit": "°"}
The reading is {"value": 230, "unit": "°"}
